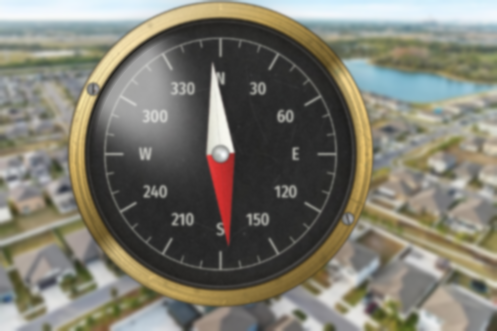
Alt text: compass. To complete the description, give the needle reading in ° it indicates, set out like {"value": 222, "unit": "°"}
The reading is {"value": 175, "unit": "°"}
